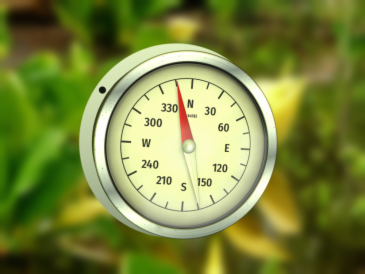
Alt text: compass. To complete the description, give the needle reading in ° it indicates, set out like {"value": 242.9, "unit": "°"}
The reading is {"value": 345, "unit": "°"}
